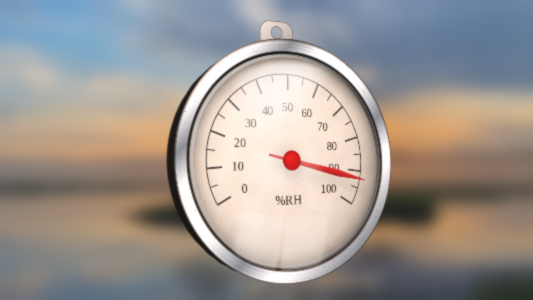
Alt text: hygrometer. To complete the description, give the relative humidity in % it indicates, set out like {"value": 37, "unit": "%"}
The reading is {"value": 92.5, "unit": "%"}
